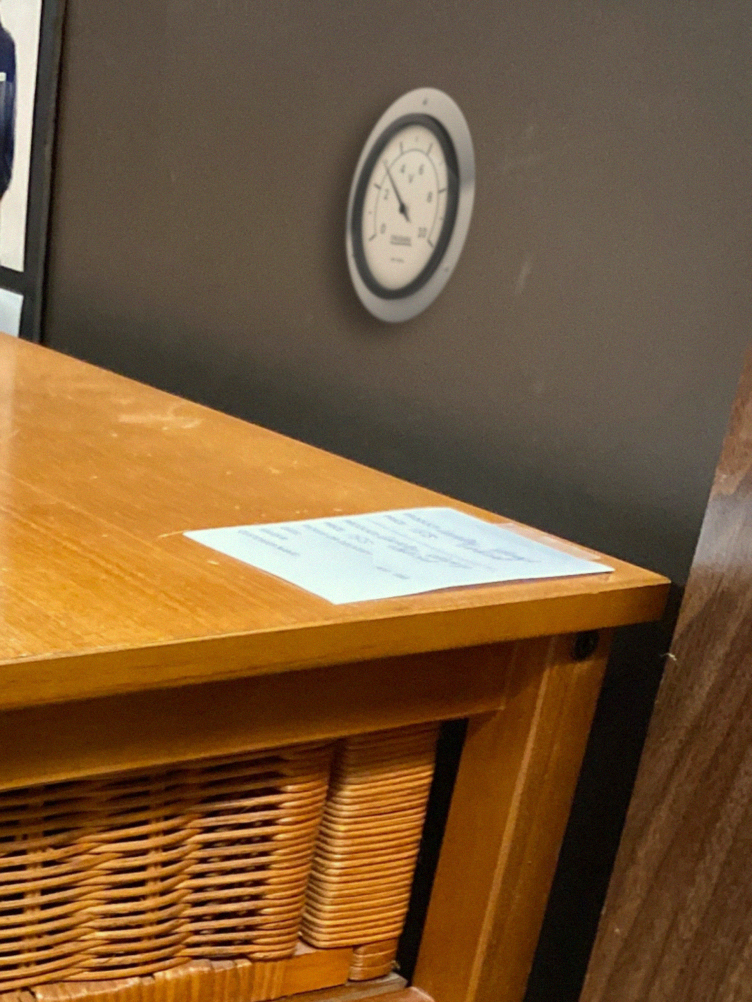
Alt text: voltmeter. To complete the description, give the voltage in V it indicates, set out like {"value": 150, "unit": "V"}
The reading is {"value": 3, "unit": "V"}
